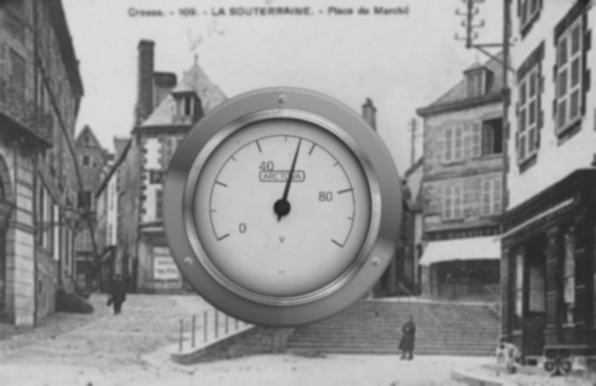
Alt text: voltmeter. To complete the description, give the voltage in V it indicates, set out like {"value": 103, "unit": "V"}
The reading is {"value": 55, "unit": "V"}
